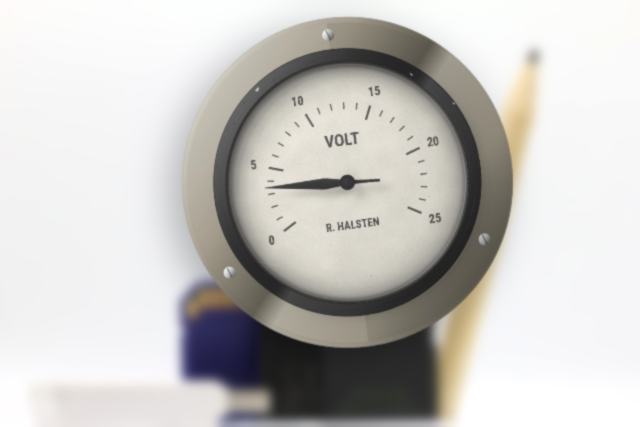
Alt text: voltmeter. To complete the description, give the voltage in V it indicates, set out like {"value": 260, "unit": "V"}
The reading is {"value": 3.5, "unit": "V"}
